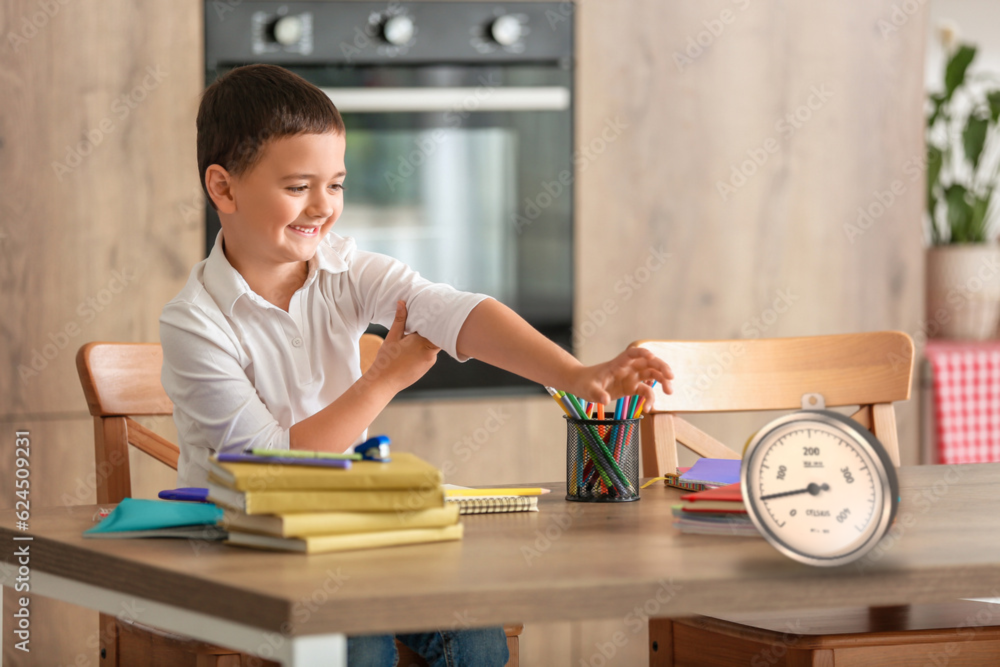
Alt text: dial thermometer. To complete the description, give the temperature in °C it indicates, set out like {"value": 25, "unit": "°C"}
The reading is {"value": 50, "unit": "°C"}
